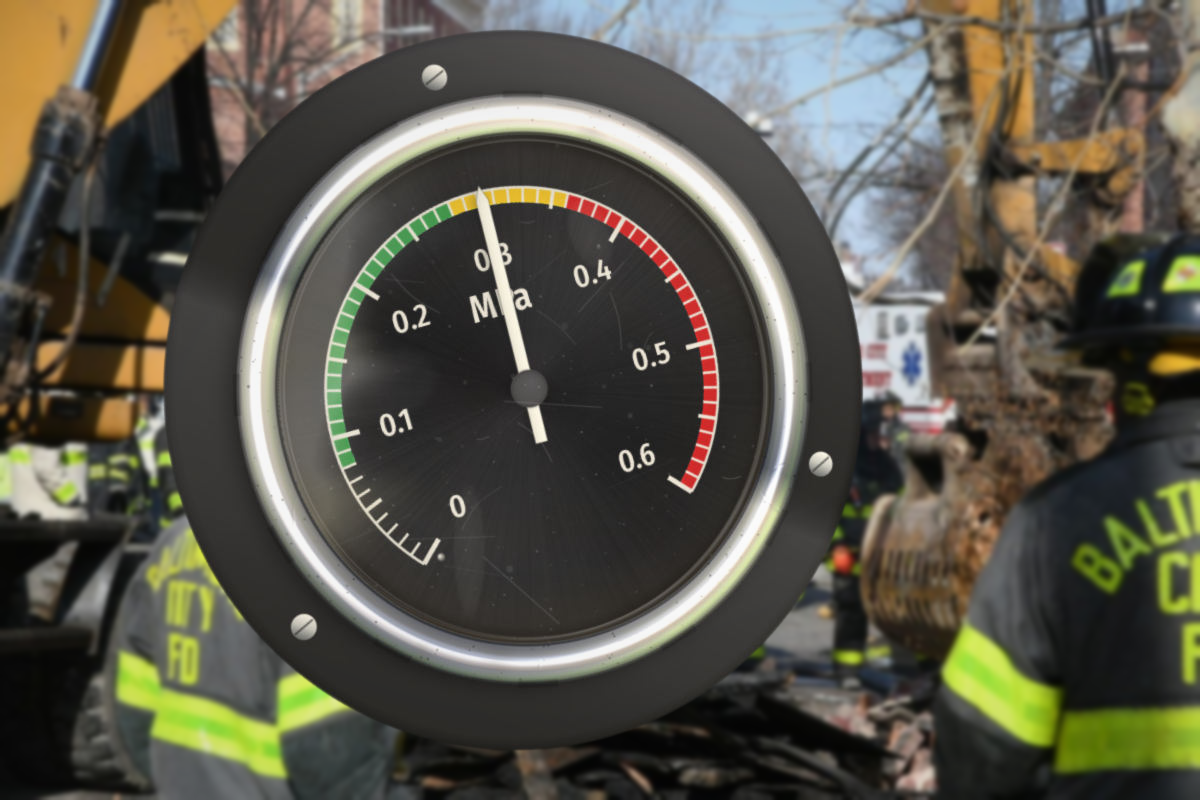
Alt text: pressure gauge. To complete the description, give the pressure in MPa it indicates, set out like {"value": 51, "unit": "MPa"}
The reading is {"value": 0.3, "unit": "MPa"}
